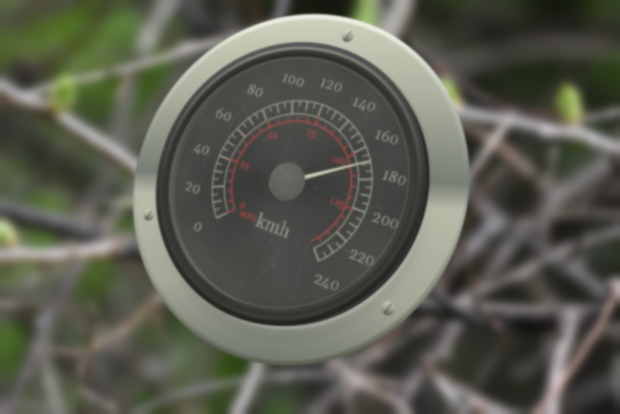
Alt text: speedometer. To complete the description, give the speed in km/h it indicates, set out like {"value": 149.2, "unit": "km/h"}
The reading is {"value": 170, "unit": "km/h"}
